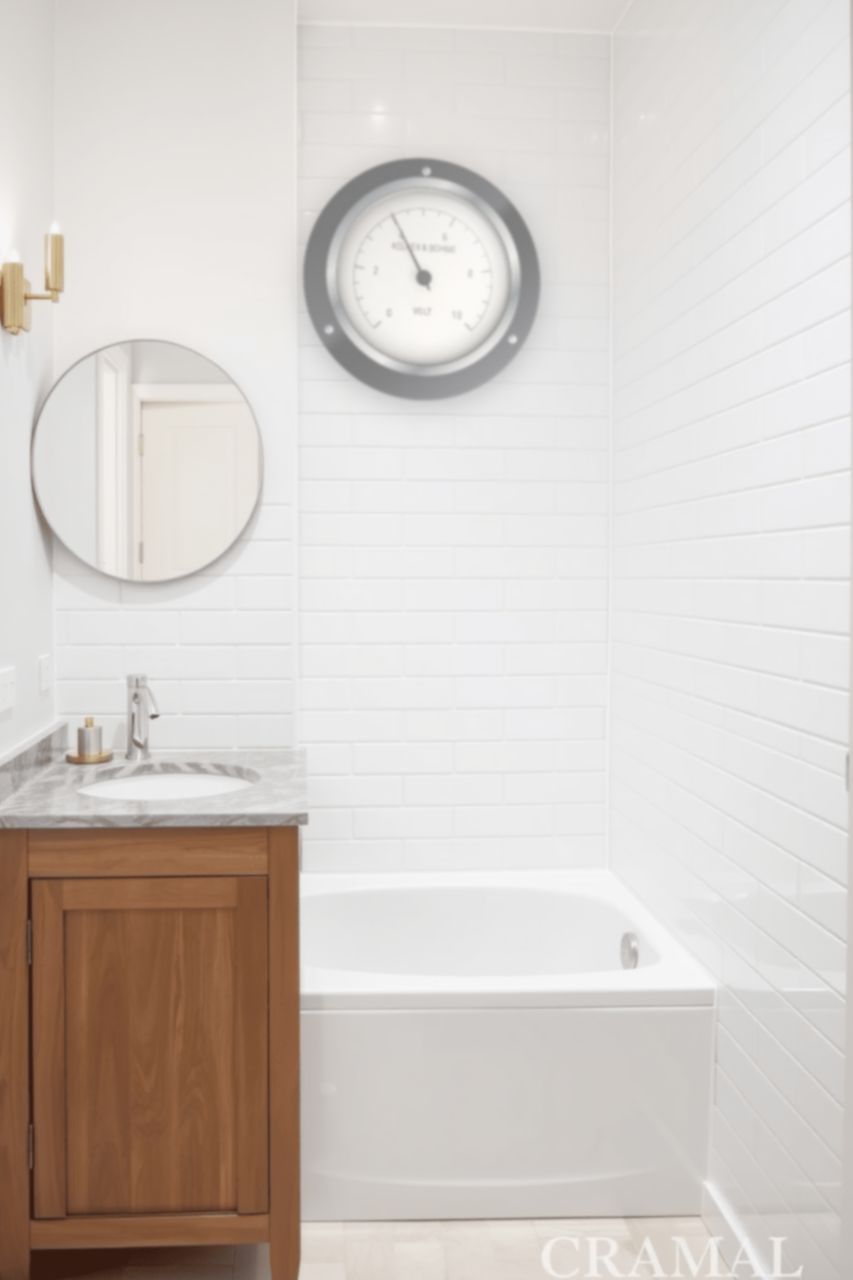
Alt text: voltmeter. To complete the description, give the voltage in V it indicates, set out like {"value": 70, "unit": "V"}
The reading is {"value": 4, "unit": "V"}
